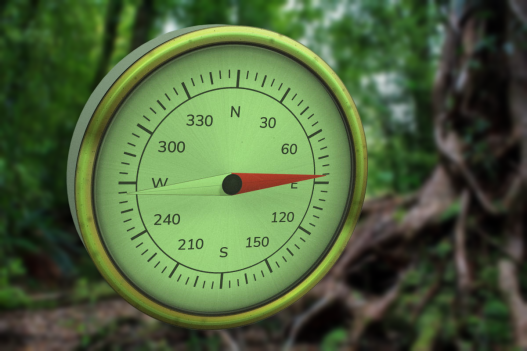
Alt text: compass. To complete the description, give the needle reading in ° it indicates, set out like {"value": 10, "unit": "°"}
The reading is {"value": 85, "unit": "°"}
